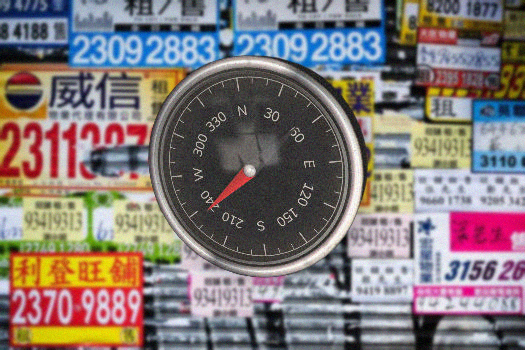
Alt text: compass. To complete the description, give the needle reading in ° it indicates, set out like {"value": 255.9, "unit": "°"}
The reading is {"value": 235, "unit": "°"}
